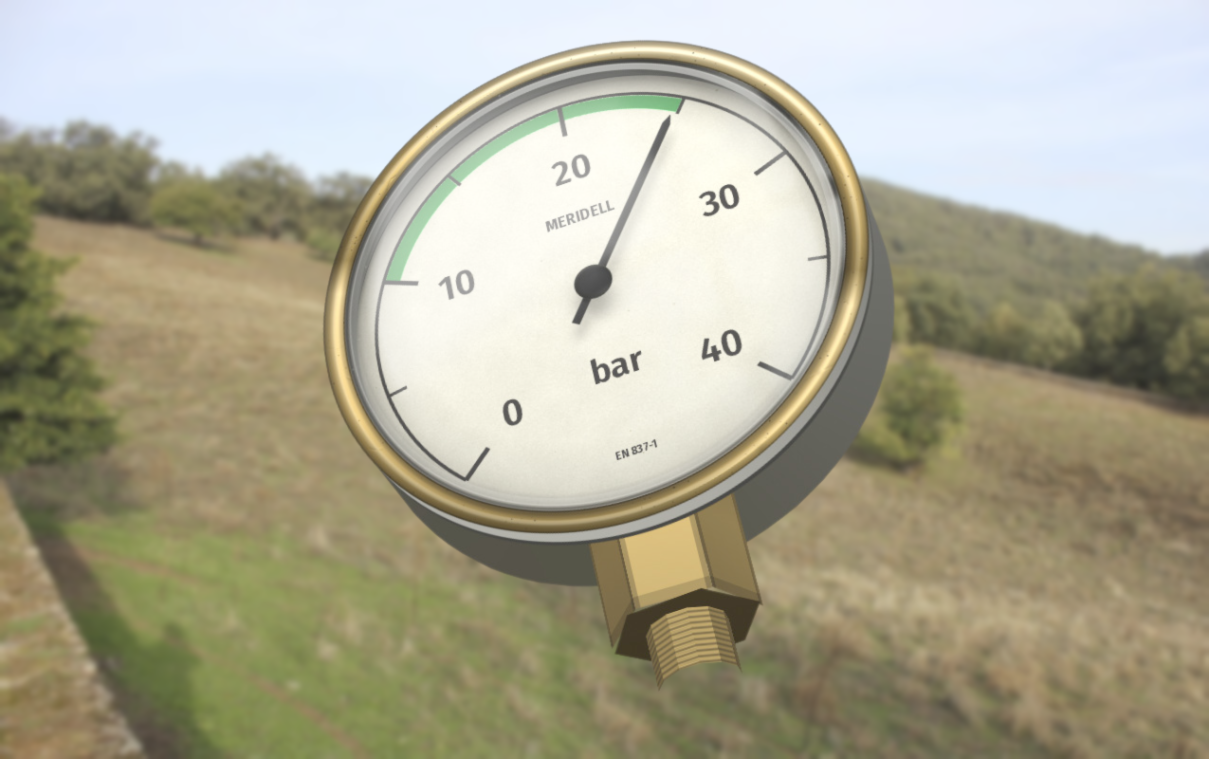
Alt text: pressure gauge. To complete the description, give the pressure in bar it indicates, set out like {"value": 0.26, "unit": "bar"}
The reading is {"value": 25, "unit": "bar"}
